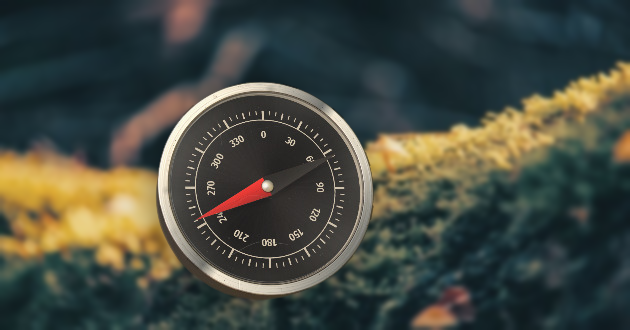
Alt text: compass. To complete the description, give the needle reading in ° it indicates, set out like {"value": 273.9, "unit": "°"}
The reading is {"value": 245, "unit": "°"}
